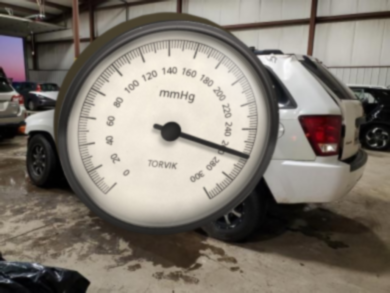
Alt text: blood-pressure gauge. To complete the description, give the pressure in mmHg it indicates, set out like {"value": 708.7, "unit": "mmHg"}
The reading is {"value": 260, "unit": "mmHg"}
